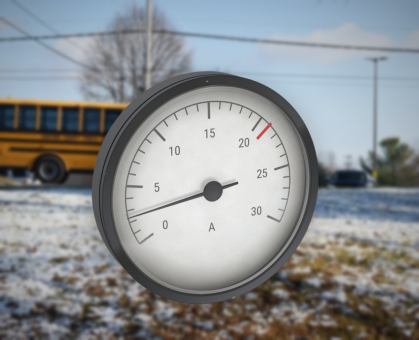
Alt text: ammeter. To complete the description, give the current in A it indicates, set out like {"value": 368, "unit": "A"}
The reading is {"value": 2.5, "unit": "A"}
